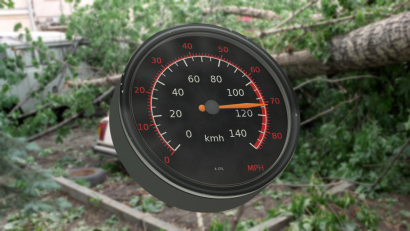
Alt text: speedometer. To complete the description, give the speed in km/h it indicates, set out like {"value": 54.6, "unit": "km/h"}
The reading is {"value": 115, "unit": "km/h"}
